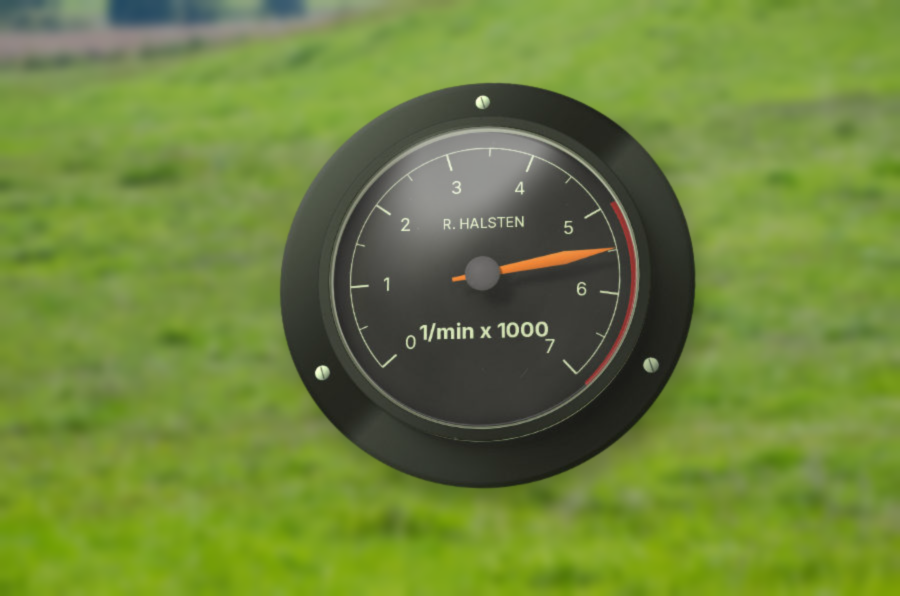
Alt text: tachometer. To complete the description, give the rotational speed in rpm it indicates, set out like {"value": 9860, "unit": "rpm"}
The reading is {"value": 5500, "unit": "rpm"}
